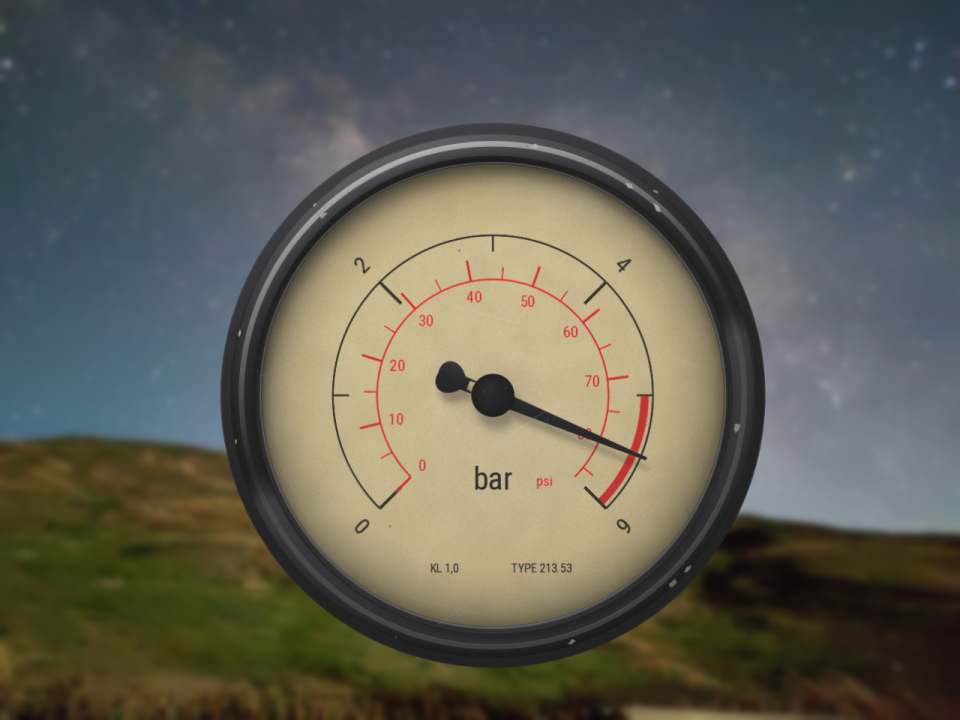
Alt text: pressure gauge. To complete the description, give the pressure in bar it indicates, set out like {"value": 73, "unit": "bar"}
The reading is {"value": 5.5, "unit": "bar"}
